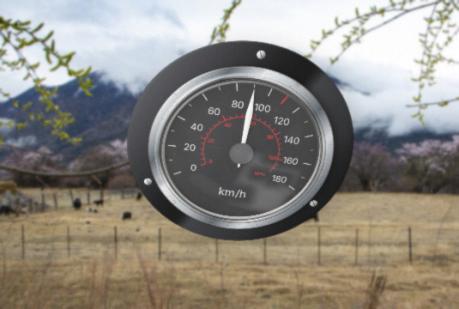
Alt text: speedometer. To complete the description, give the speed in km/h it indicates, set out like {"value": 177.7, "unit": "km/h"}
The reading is {"value": 90, "unit": "km/h"}
